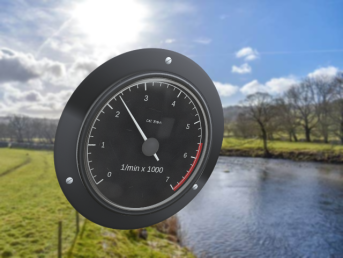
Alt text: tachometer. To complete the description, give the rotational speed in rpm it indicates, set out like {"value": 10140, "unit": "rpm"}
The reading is {"value": 2300, "unit": "rpm"}
